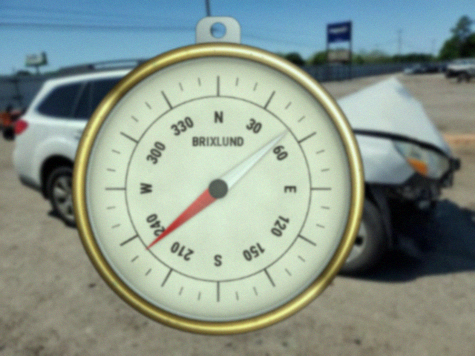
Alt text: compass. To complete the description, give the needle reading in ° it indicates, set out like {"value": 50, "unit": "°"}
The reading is {"value": 230, "unit": "°"}
